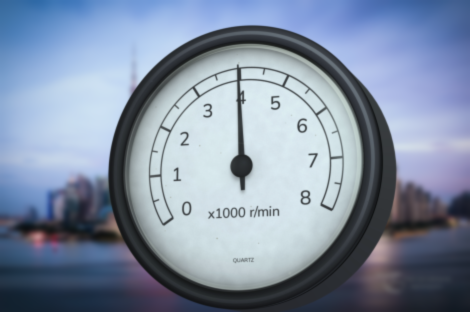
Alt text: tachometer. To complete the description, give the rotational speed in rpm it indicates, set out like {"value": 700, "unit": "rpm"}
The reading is {"value": 4000, "unit": "rpm"}
